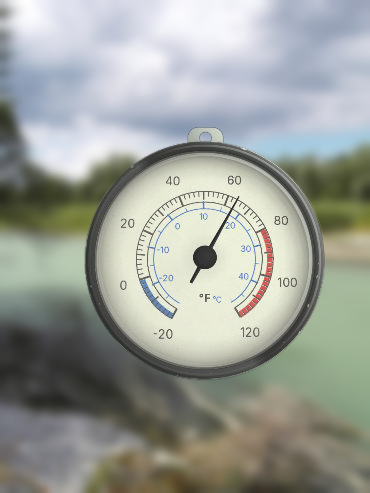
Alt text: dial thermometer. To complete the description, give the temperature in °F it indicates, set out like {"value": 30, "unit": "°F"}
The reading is {"value": 64, "unit": "°F"}
